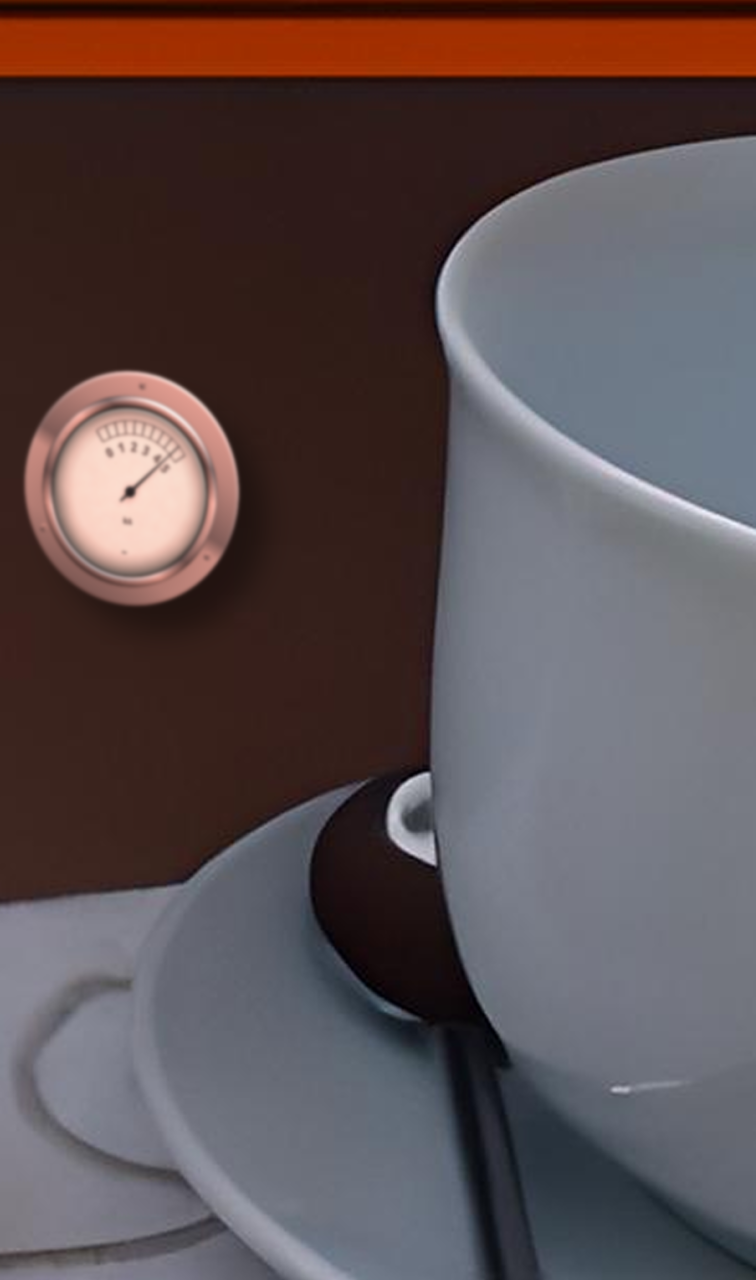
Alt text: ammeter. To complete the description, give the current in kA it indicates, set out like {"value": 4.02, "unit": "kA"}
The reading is {"value": 4.5, "unit": "kA"}
